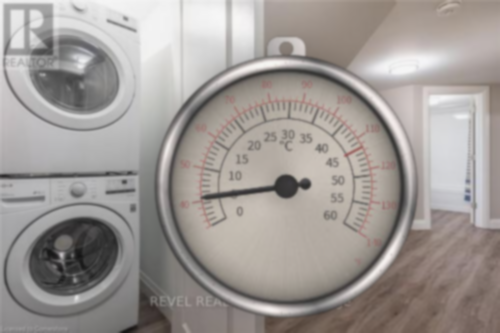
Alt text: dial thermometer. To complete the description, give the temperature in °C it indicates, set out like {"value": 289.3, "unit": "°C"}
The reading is {"value": 5, "unit": "°C"}
